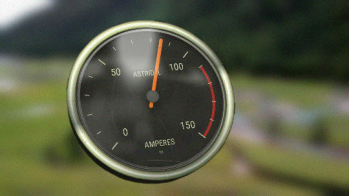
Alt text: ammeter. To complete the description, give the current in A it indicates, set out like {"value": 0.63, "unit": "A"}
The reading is {"value": 85, "unit": "A"}
